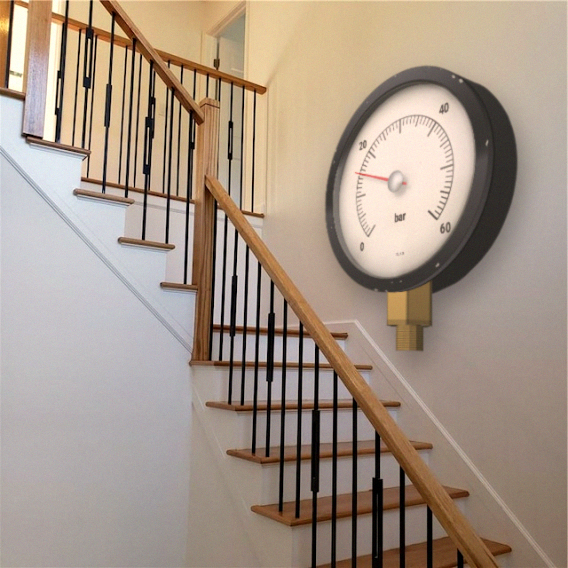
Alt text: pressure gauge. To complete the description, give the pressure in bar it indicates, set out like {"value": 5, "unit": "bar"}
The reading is {"value": 15, "unit": "bar"}
